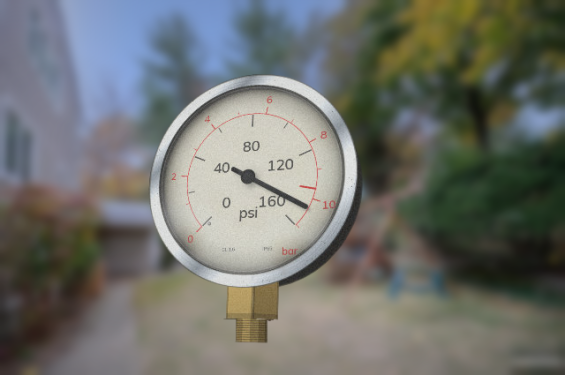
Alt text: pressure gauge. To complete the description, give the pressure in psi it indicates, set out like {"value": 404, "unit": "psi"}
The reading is {"value": 150, "unit": "psi"}
